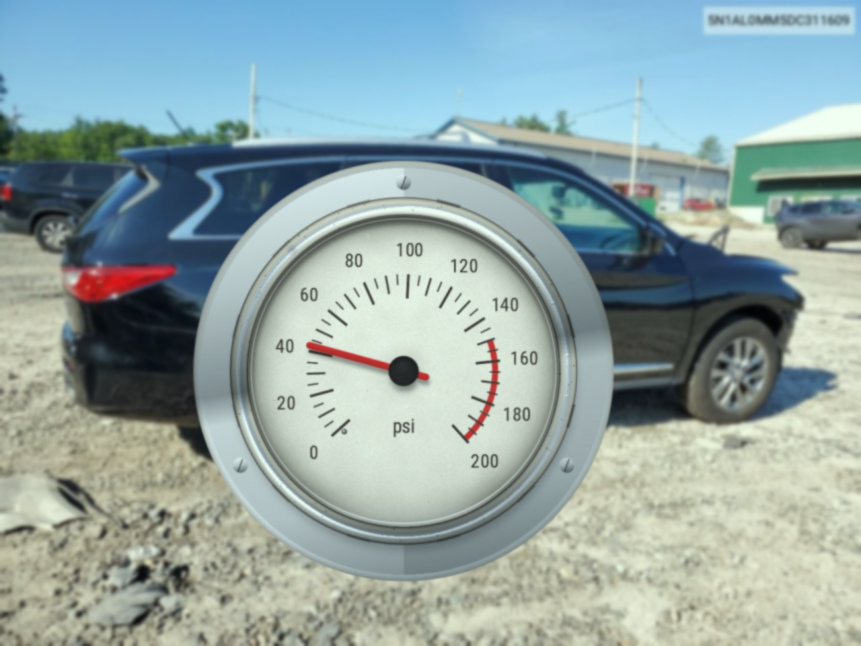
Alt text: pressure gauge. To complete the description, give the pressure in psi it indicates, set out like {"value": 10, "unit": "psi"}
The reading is {"value": 42.5, "unit": "psi"}
